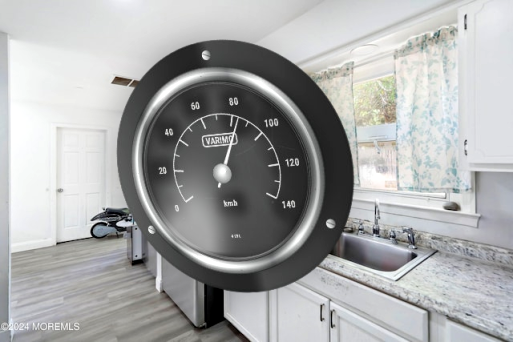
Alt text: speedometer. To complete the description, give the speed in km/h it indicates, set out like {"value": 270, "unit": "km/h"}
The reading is {"value": 85, "unit": "km/h"}
